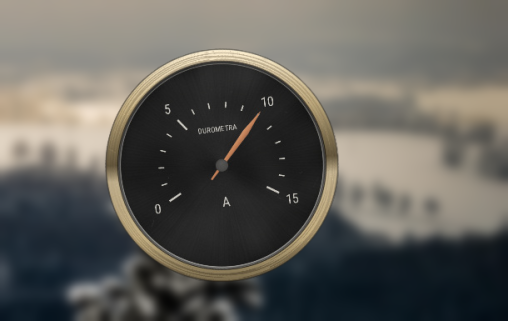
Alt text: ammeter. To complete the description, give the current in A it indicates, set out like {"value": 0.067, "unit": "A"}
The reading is {"value": 10, "unit": "A"}
